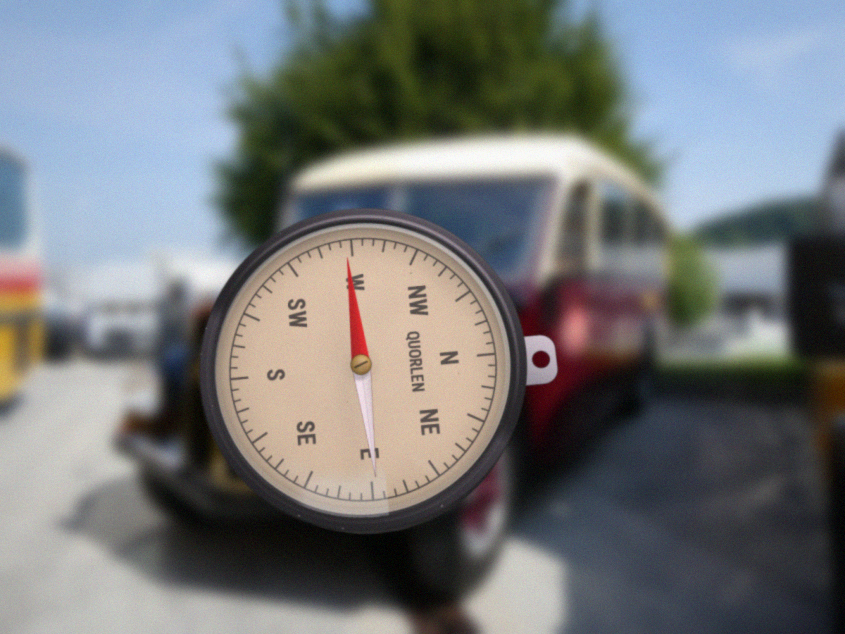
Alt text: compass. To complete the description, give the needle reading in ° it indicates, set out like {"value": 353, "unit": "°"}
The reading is {"value": 267.5, "unit": "°"}
